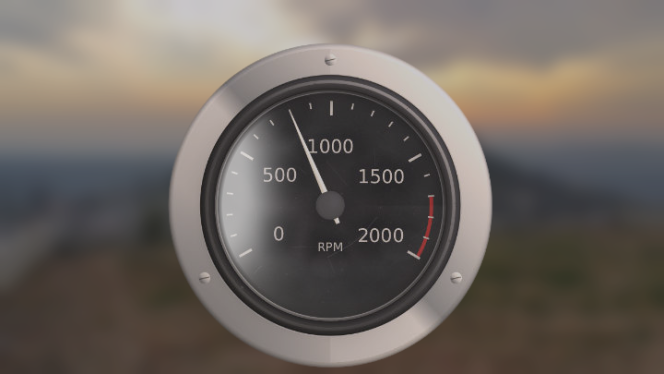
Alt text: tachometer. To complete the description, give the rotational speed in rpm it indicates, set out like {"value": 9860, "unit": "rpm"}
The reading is {"value": 800, "unit": "rpm"}
